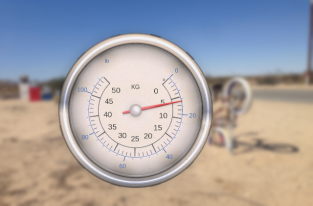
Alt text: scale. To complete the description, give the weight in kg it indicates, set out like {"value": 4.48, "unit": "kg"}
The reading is {"value": 6, "unit": "kg"}
